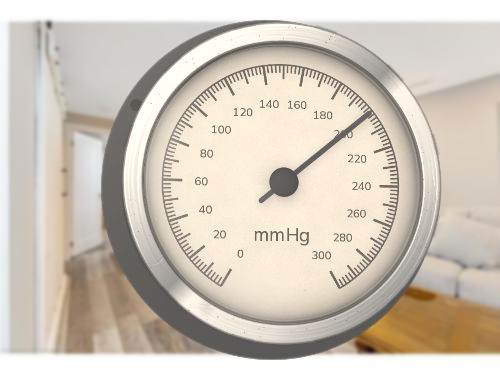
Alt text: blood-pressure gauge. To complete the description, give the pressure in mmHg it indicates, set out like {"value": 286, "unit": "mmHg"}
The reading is {"value": 200, "unit": "mmHg"}
